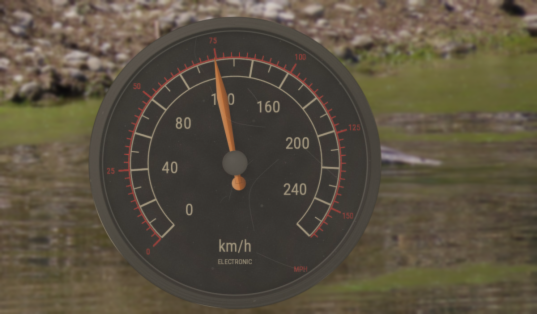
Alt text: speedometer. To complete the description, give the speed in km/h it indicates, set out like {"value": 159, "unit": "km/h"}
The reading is {"value": 120, "unit": "km/h"}
